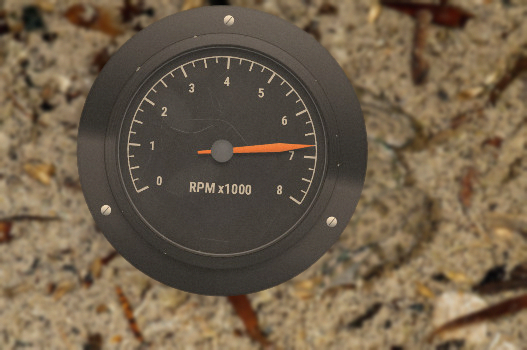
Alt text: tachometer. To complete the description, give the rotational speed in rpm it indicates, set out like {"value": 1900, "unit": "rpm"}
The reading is {"value": 6750, "unit": "rpm"}
